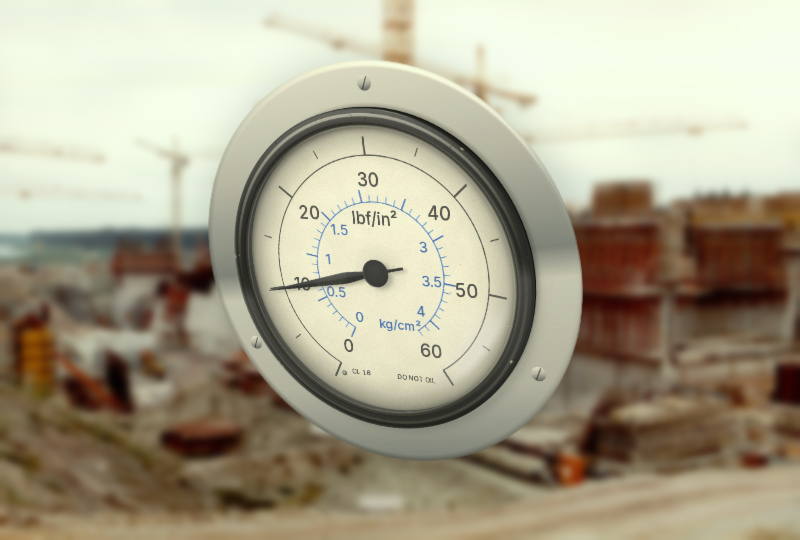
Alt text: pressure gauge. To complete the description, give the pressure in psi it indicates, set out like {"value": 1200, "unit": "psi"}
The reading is {"value": 10, "unit": "psi"}
